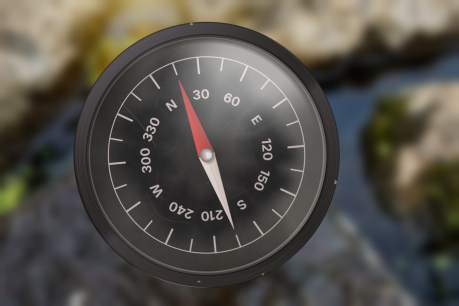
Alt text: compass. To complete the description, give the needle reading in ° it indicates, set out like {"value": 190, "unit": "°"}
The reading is {"value": 15, "unit": "°"}
